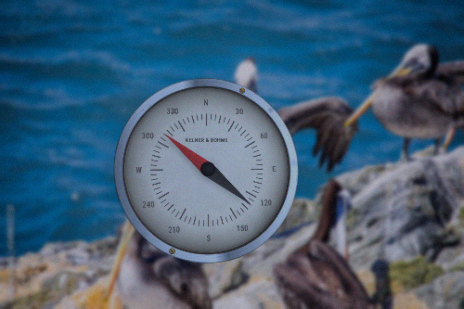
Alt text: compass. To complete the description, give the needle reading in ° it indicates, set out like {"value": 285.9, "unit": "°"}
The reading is {"value": 310, "unit": "°"}
